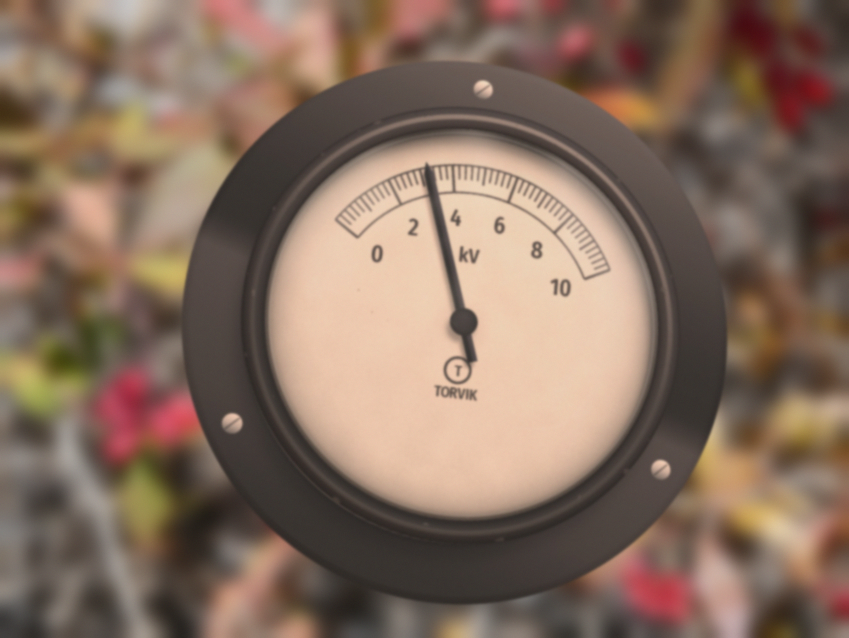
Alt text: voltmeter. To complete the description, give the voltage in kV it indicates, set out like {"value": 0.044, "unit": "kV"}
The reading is {"value": 3.2, "unit": "kV"}
